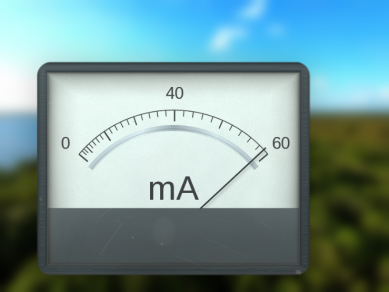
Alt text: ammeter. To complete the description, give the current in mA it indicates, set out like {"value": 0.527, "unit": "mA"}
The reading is {"value": 59, "unit": "mA"}
